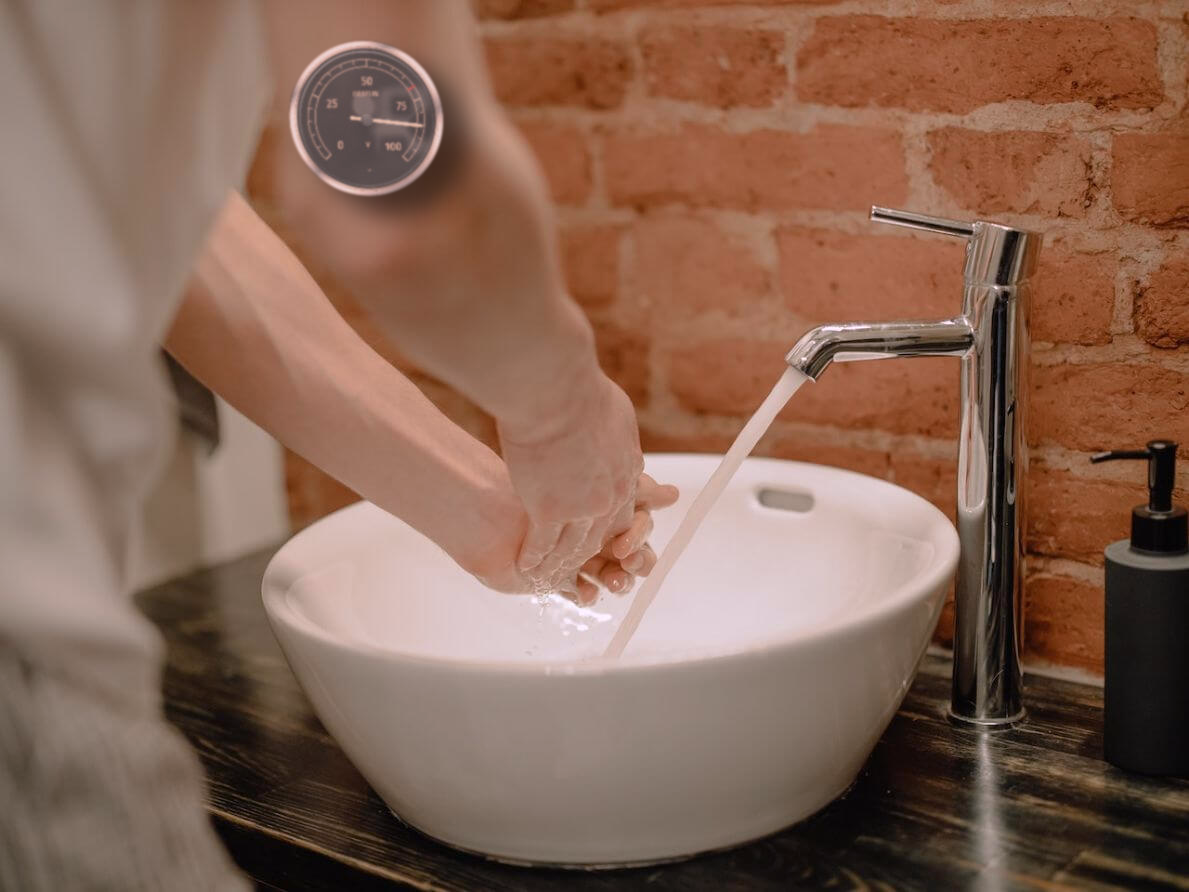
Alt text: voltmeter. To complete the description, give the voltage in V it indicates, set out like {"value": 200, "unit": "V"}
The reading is {"value": 85, "unit": "V"}
